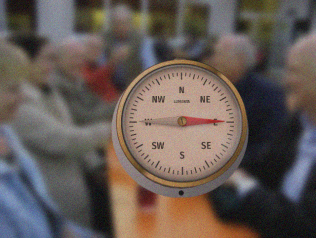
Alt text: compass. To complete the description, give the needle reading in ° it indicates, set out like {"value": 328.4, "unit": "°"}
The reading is {"value": 90, "unit": "°"}
